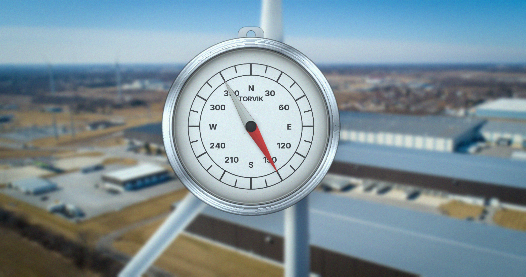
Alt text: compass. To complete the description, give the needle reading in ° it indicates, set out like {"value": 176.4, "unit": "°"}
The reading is {"value": 150, "unit": "°"}
